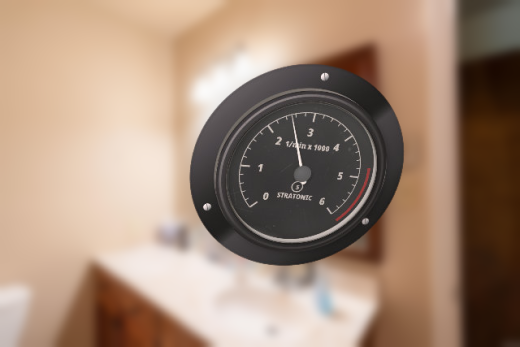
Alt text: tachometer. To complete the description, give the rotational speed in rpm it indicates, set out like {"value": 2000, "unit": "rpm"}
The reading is {"value": 2500, "unit": "rpm"}
